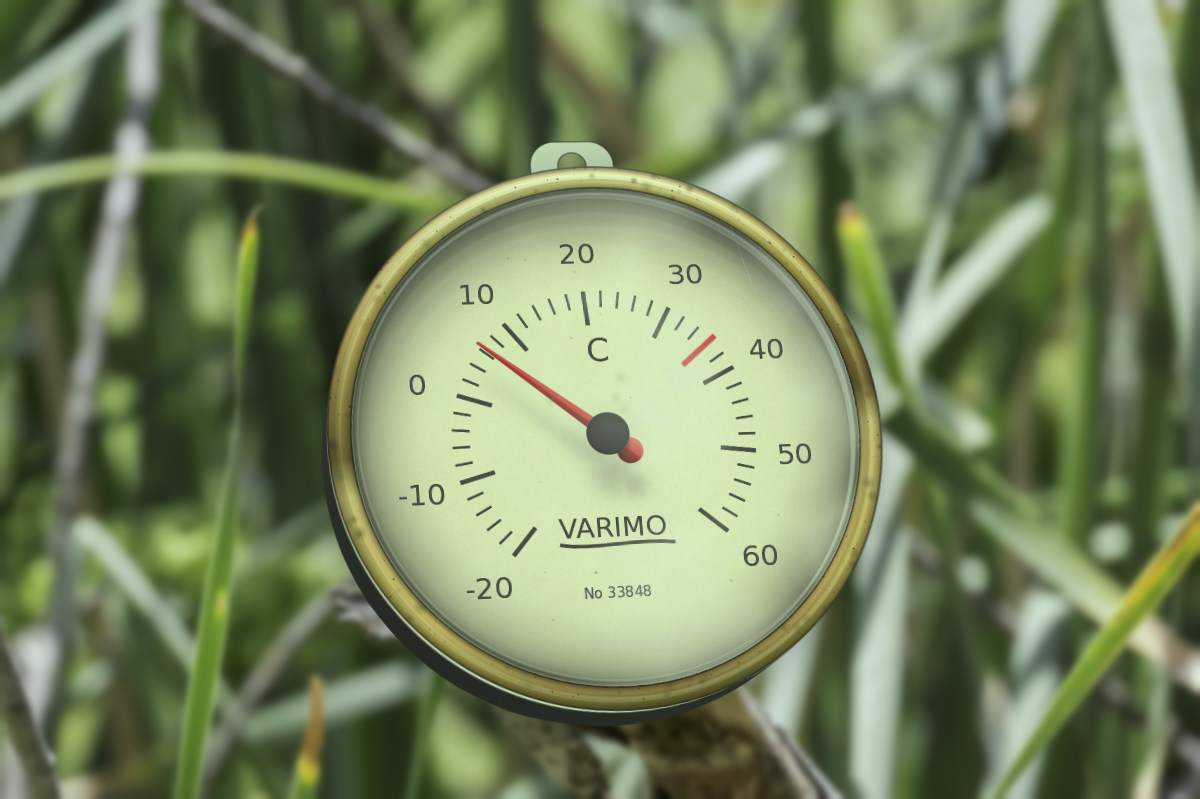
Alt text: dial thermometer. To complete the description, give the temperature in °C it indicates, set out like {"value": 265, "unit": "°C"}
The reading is {"value": 6, "unit": "°C"}
